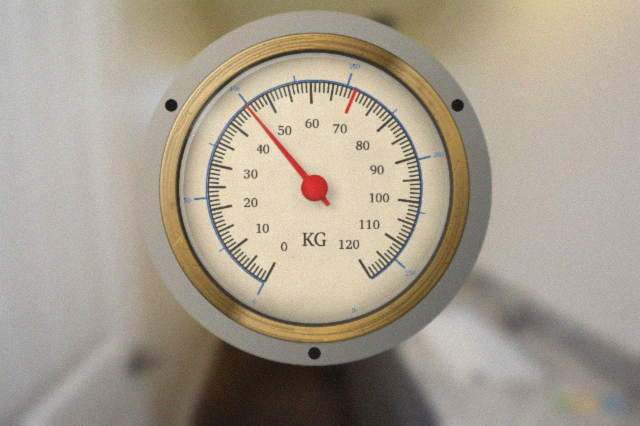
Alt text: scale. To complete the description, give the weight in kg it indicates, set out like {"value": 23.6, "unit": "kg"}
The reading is {"value": 45, "unit": "kg"}
